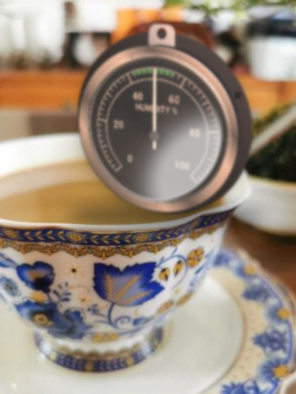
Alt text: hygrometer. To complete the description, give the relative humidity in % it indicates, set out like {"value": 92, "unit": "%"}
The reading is {"value": 50, "unit": "%"}
